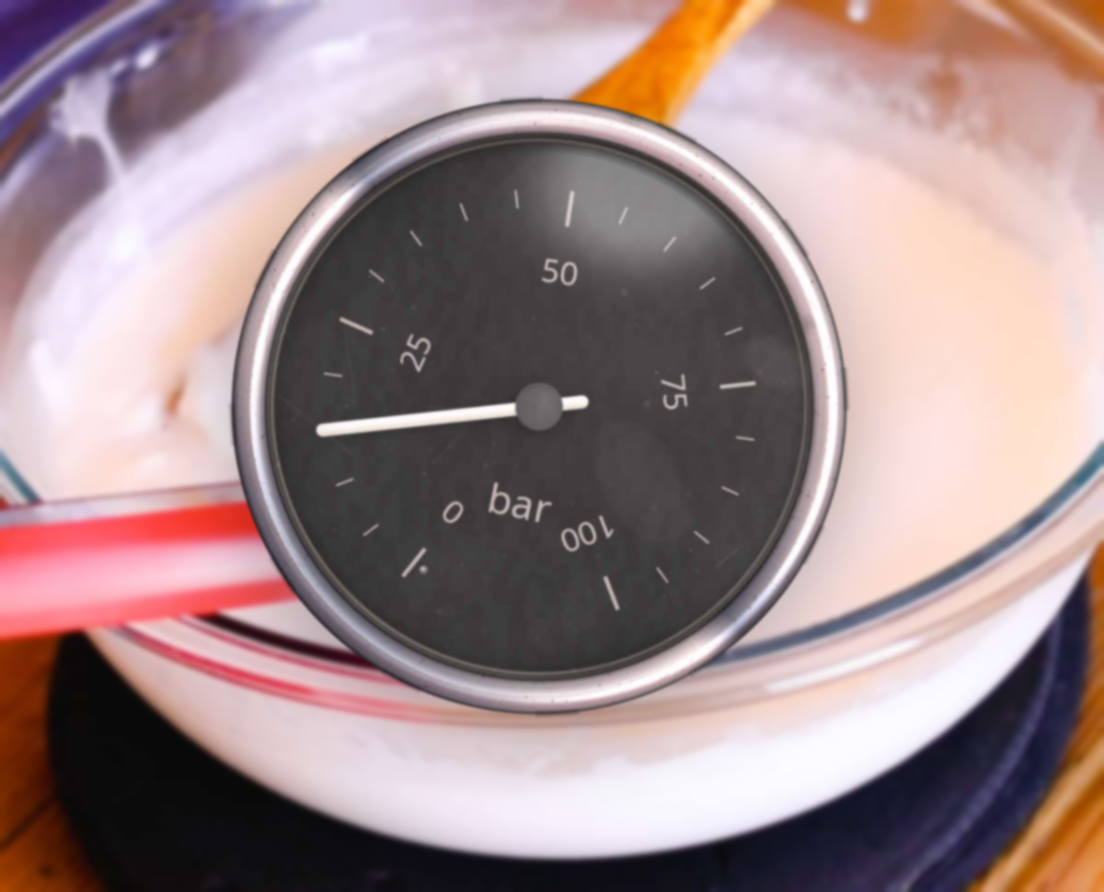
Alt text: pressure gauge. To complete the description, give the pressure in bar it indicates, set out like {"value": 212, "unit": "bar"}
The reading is {"value": 15, "unit": "bar"}
